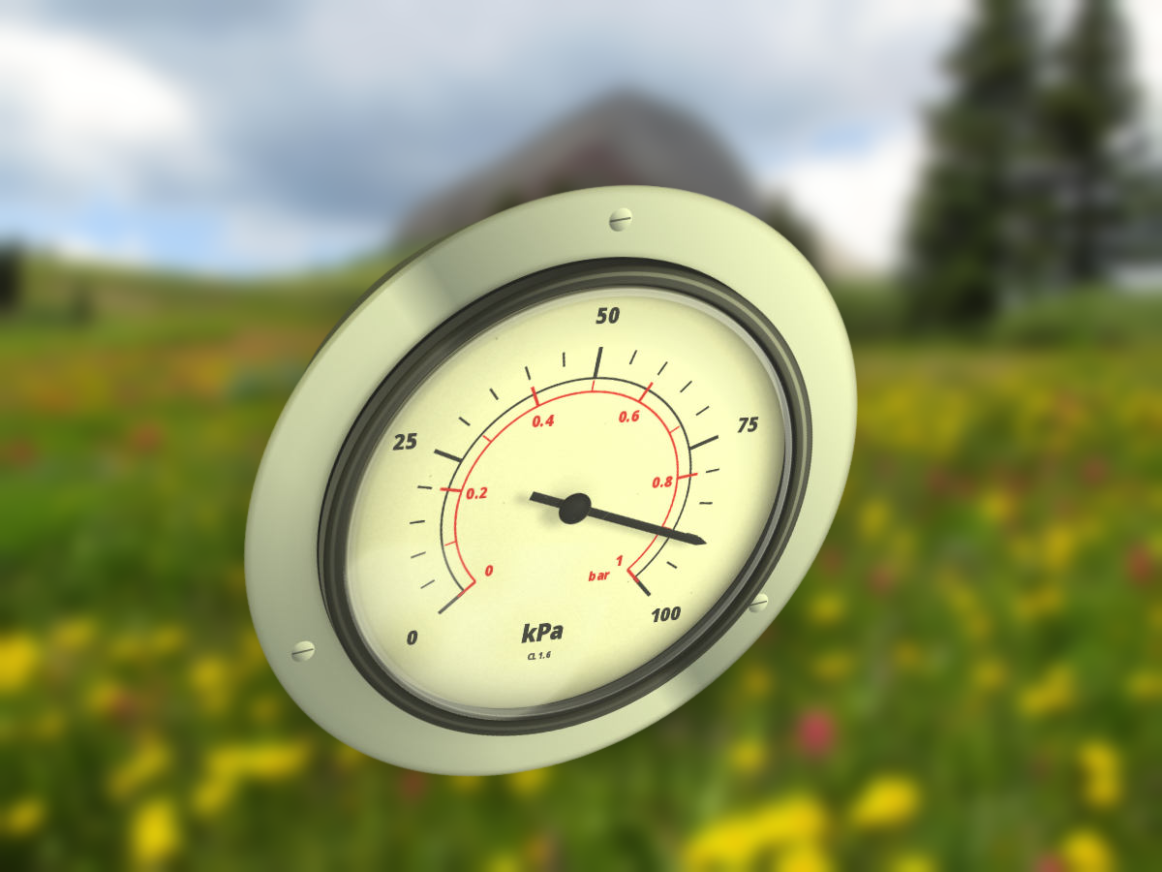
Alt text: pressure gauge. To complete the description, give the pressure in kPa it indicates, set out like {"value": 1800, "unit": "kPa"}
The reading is {"value": 90, "unit": "kPa"}
